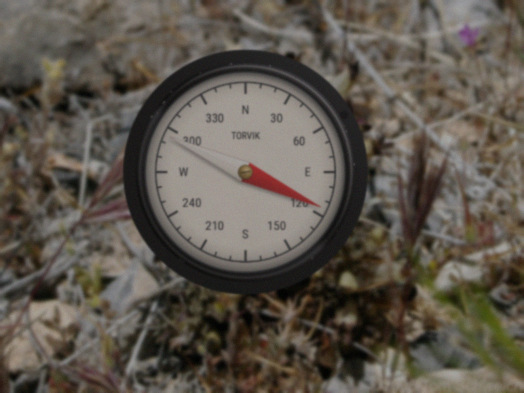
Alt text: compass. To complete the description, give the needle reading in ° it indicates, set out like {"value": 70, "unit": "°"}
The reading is {"value": 115, "unit": "°"}
